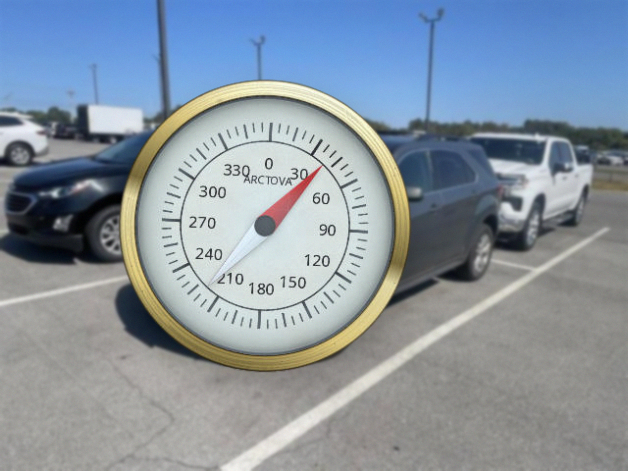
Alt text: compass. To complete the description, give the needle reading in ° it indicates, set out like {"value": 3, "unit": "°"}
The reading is {"value": 40, "unit": "°"}
